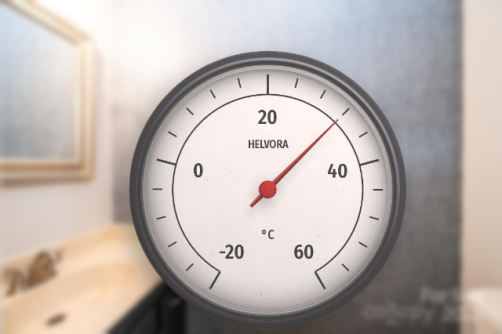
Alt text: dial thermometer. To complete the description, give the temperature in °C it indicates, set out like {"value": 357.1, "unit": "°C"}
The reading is {"value": 32, "unit": "°C"}
